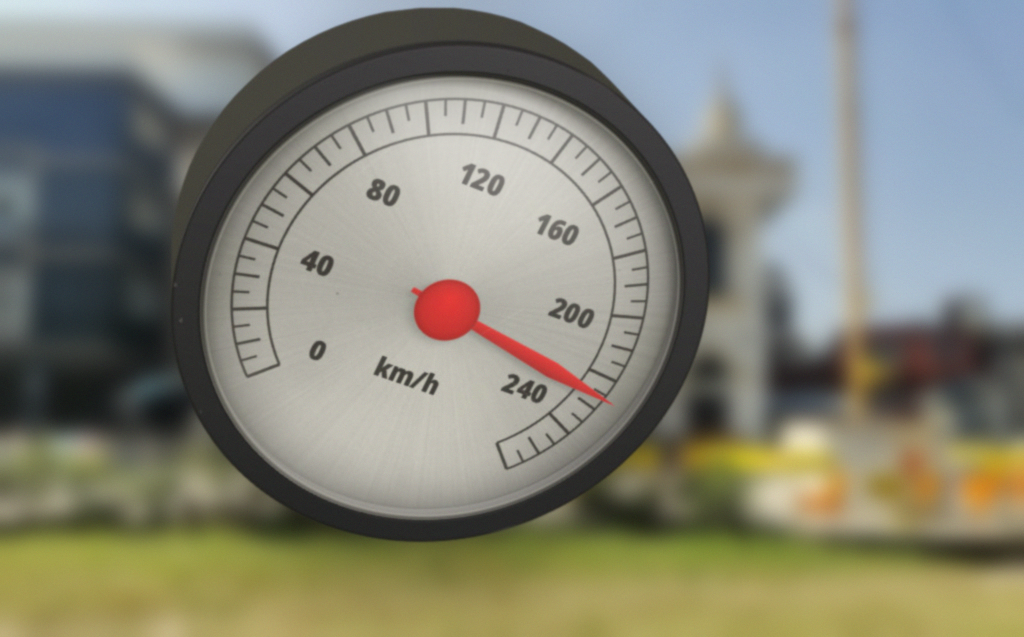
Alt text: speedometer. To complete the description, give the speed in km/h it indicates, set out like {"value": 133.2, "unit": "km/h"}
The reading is {"value": 225, "unit": "km/h"}
